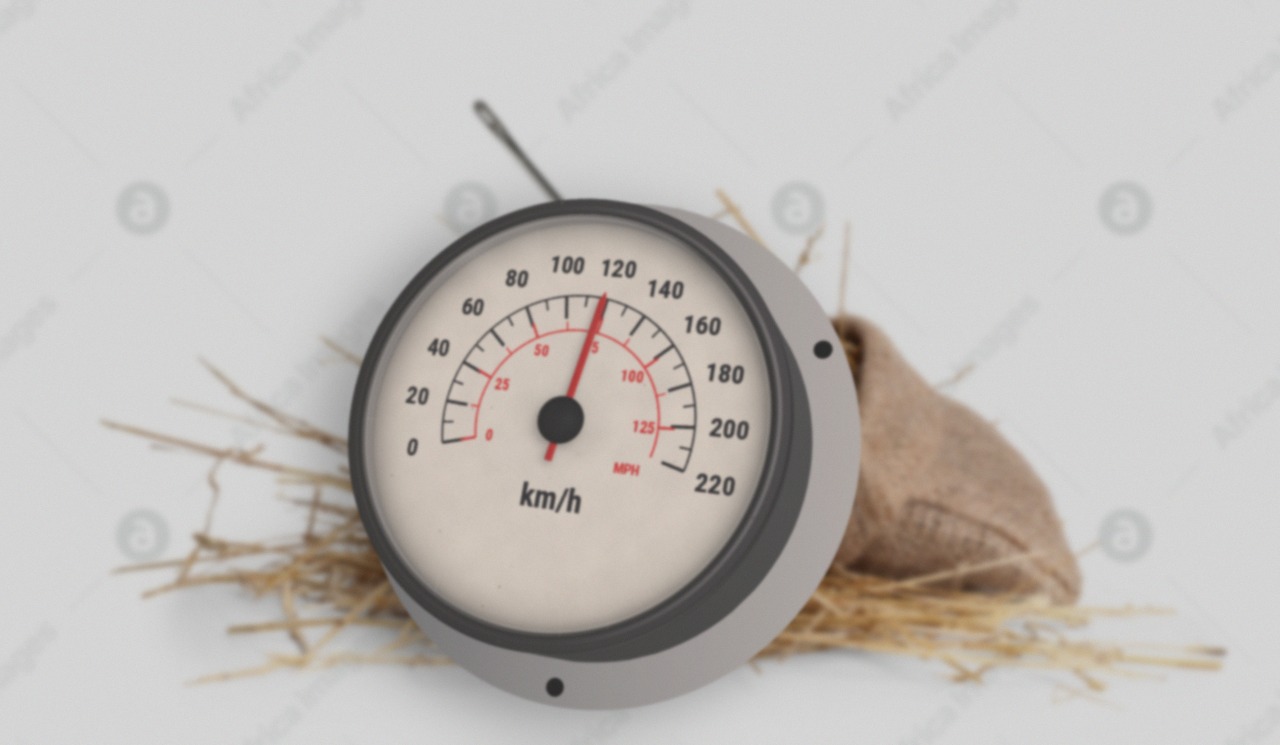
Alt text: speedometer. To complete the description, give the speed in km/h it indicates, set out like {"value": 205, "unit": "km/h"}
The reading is {"value": 120, "unit": "km/h"}
